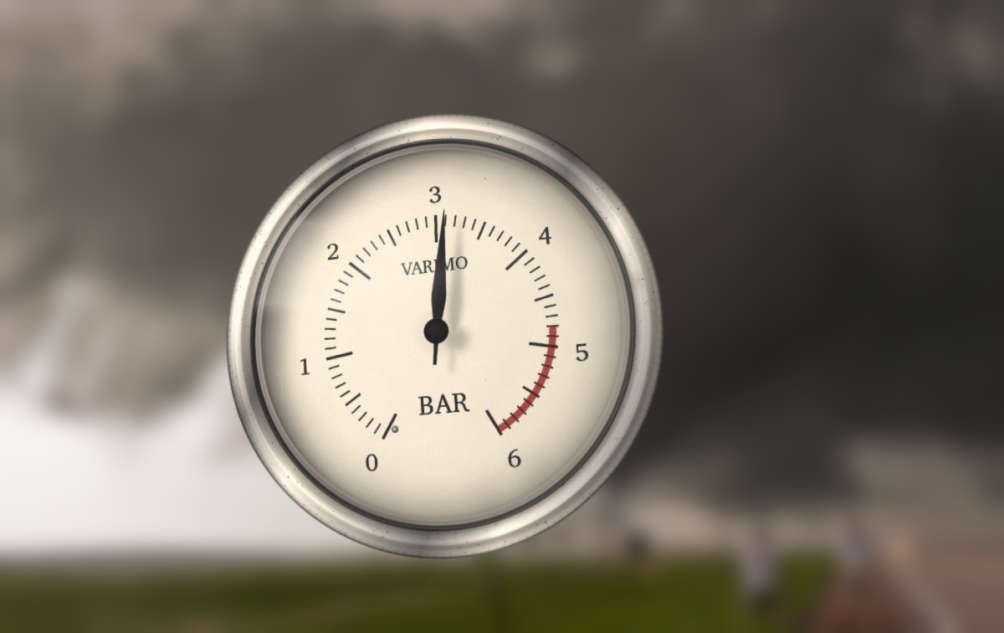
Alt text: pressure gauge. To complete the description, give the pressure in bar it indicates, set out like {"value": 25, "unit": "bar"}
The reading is {"value": 3.1, "unit": "bar"}
